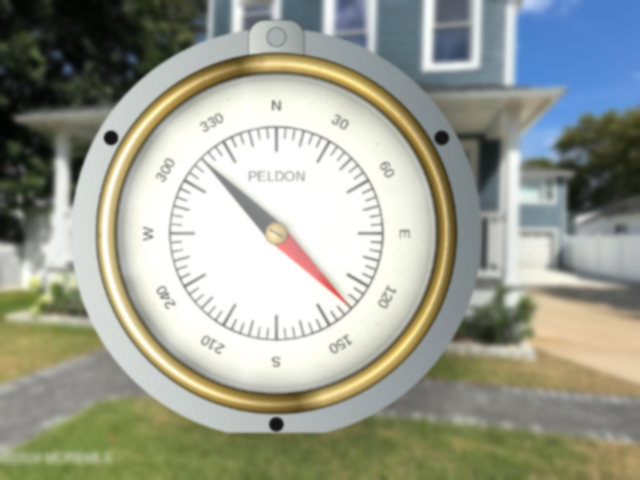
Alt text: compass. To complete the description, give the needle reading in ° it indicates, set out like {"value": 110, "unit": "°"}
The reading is {"value": 135, "unit": "°"}
